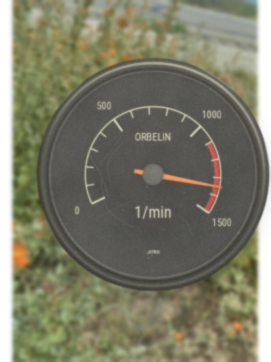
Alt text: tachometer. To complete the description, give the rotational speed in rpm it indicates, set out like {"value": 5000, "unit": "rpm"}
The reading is {"value": 1350, "unit": "rpm"}
